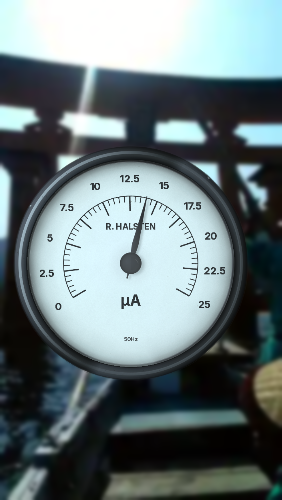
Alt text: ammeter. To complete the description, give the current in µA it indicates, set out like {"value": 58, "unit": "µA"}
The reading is {"value": 14, "unit": "µA"}
